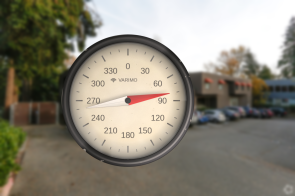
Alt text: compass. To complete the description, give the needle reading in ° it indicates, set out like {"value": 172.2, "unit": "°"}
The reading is {"value": 80, "unit": "°"}
